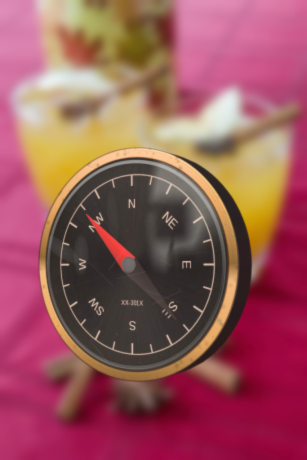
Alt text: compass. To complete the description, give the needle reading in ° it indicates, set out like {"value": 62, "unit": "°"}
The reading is {"value": 315, "unit": "°"}
